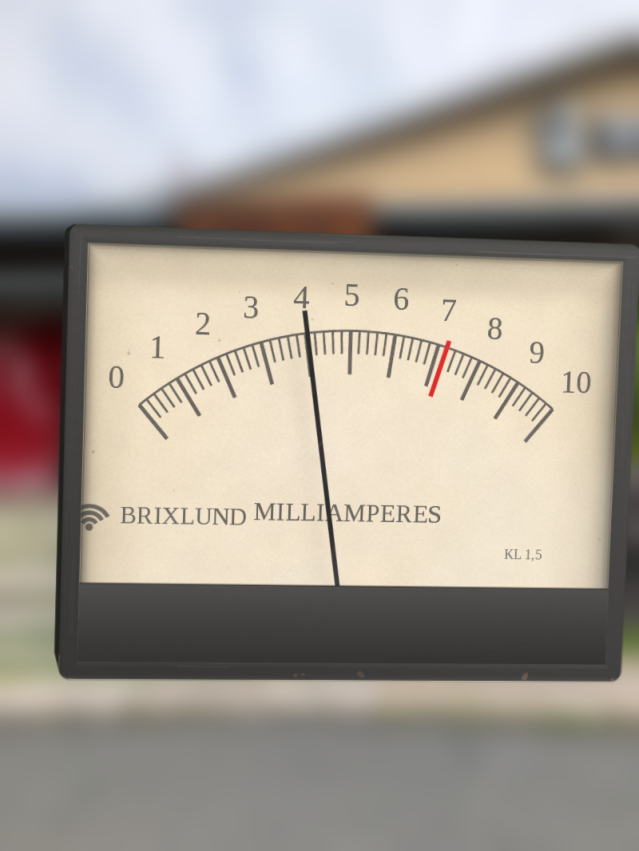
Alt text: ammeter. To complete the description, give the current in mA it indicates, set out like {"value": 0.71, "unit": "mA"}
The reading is {"value": 4, "unit": "mA"}
